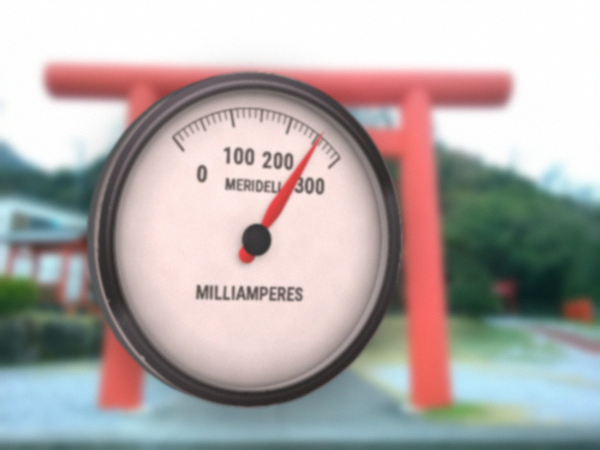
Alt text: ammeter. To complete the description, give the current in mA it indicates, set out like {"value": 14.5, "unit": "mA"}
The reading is {"value": 250, "unit": "mA"}
